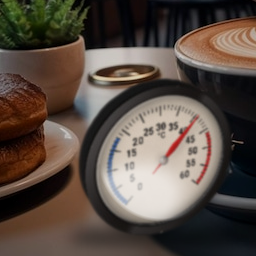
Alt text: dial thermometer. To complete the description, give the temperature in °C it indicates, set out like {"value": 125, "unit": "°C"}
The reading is {"value": 40, "unit": "°C"}
